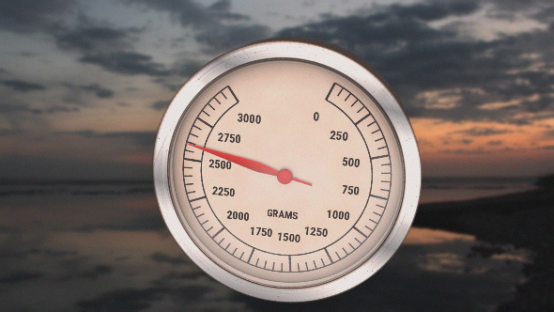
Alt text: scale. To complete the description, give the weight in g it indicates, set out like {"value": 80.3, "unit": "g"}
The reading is {"value": 2600, "unit": "g"}
